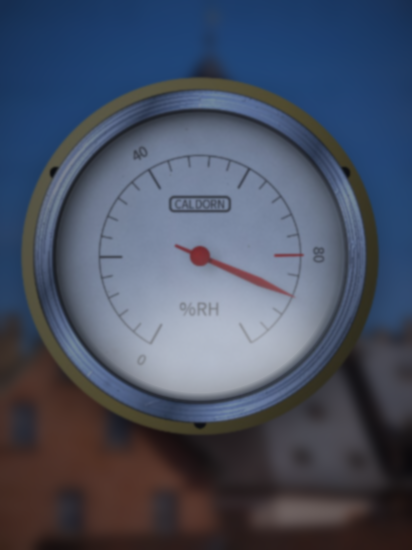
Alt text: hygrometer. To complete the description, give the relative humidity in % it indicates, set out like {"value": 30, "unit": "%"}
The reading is {"value": 88, "unit": "%"}
